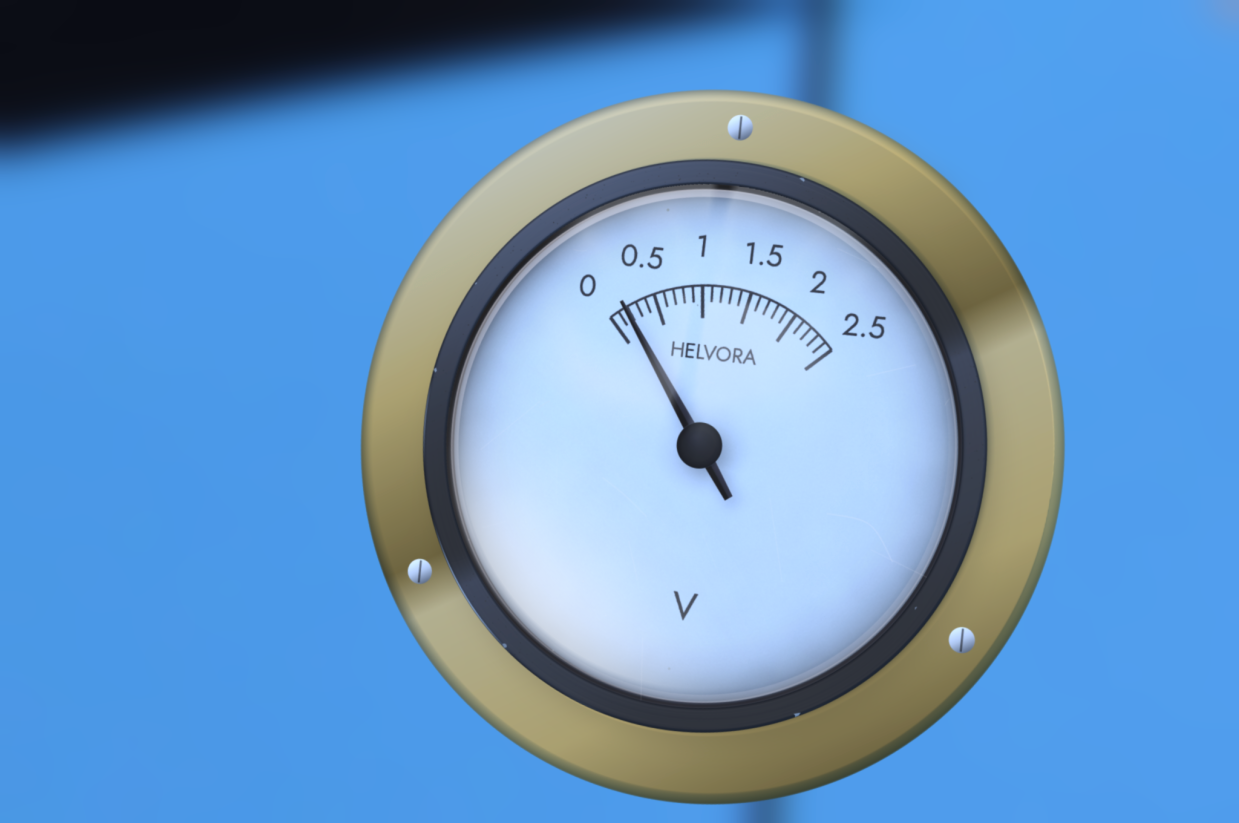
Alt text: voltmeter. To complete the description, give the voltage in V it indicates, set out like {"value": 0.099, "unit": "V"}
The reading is {"value": 0.2, "unit": "V"}
